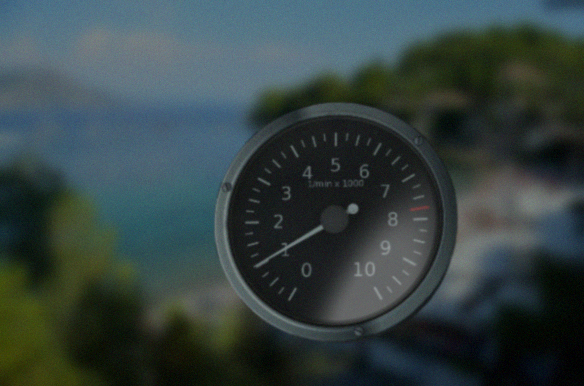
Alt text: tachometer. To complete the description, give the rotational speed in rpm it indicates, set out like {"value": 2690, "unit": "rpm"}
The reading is {"value": 1000, "unit": "rpm"}
